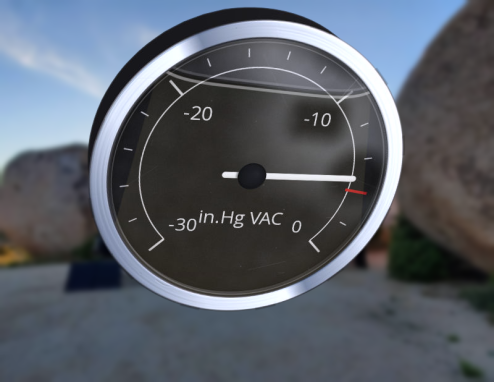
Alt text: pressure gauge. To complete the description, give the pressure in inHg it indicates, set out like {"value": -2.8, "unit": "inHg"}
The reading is {"value": -5, "unit": "inHg"}
